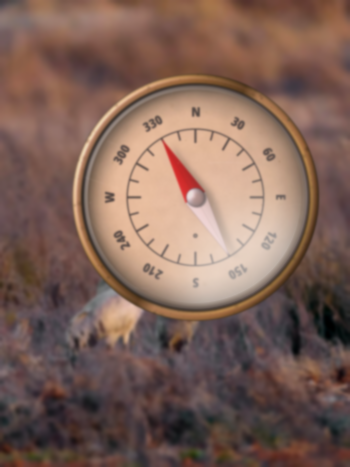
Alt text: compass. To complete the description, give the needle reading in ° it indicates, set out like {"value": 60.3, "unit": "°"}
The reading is {"value": 330, "unit": "°"}
